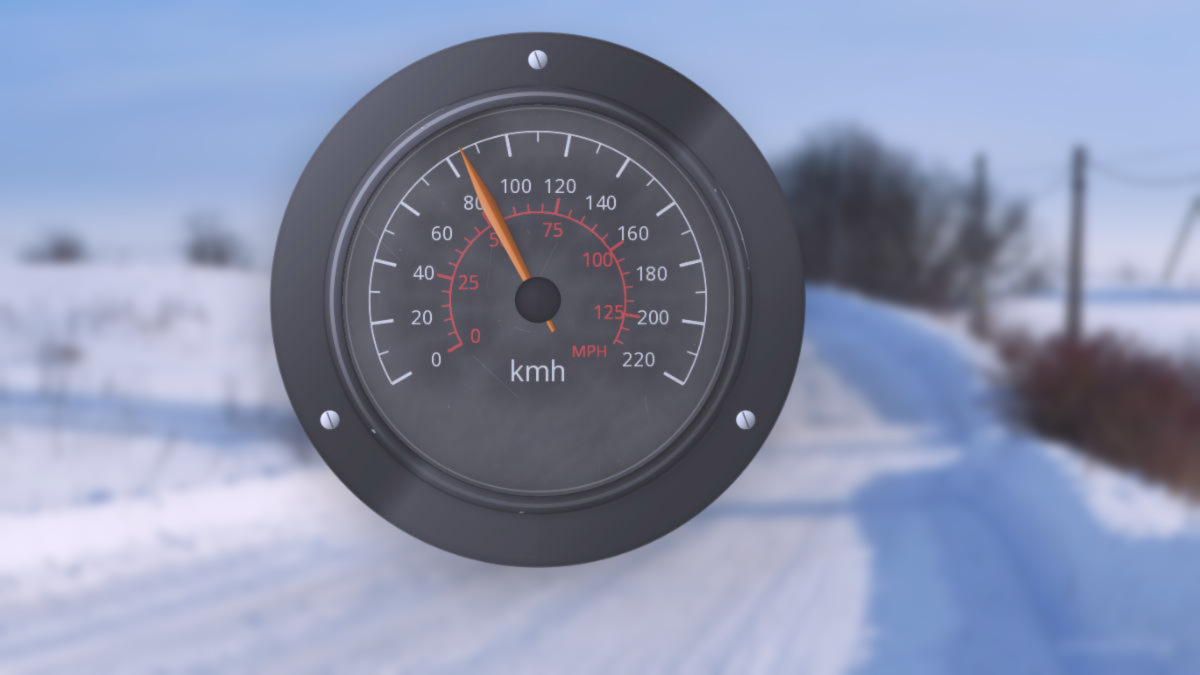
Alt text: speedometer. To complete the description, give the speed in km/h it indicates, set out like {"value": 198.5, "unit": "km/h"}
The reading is {"value": 85, "unit": "km/h"}
